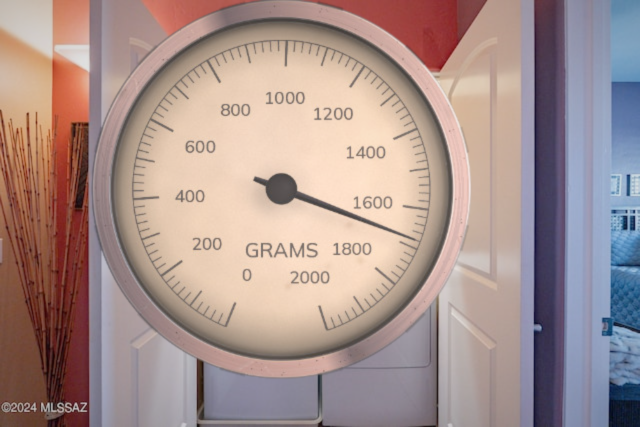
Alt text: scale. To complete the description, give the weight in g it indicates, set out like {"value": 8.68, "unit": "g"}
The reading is {"value": 1680, "unit": "g"}
